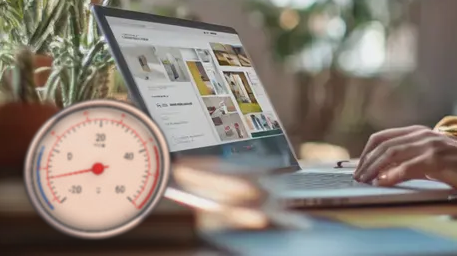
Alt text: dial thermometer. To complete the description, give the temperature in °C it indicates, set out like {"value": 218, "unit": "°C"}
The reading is {"value": -10, "unit": "°C"}
